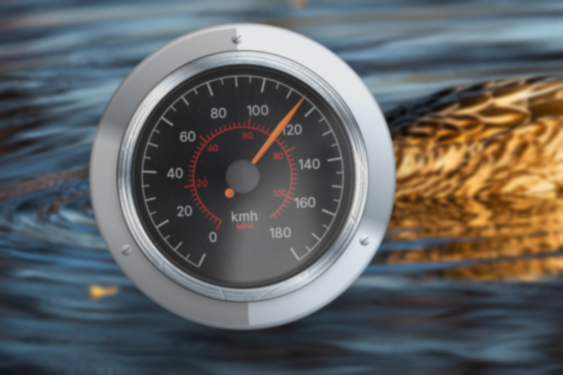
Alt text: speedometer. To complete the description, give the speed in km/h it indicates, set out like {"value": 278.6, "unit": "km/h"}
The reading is {"value": 115, "unit": "km/h"}
